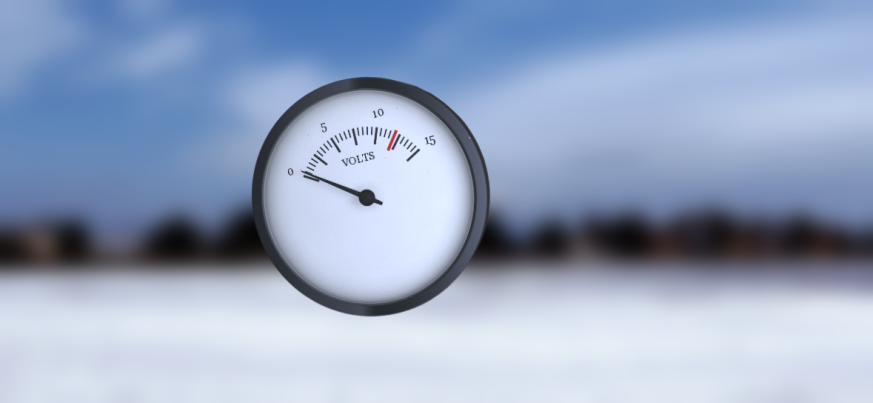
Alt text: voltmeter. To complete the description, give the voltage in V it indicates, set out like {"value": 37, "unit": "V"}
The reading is {"value": 0.5, "unit": "V"}
